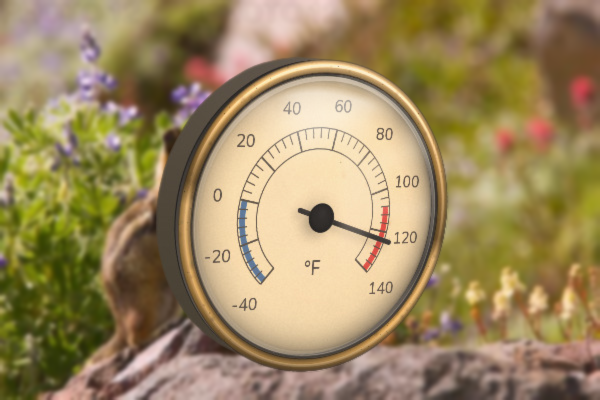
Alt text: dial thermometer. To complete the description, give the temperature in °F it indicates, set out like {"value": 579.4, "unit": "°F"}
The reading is {"value": 124, "unit": "°F"}
